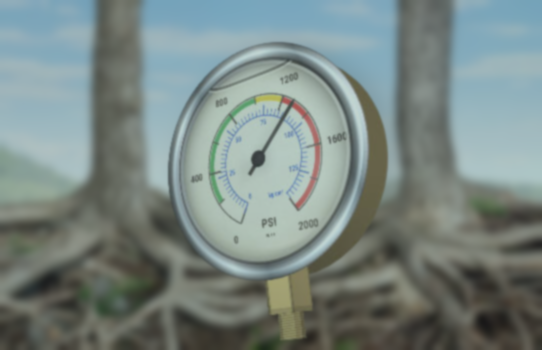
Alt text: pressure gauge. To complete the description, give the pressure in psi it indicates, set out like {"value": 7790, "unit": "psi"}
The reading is {"value": 1300, "unit": "psi"}
